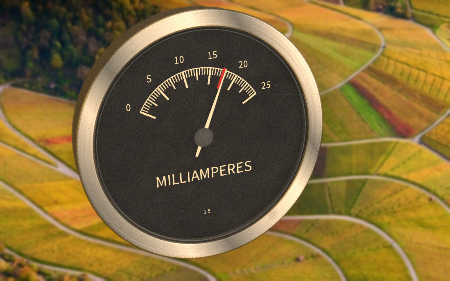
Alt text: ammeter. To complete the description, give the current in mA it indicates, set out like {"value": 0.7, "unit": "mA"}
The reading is {"value": 17.5, "unit": "mA"}
